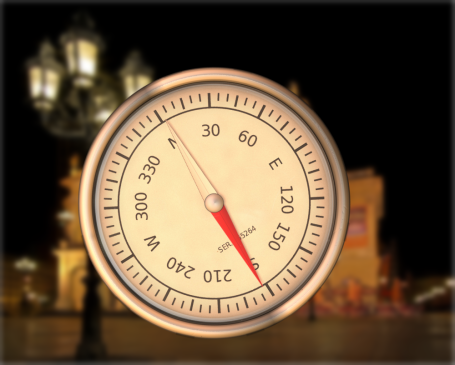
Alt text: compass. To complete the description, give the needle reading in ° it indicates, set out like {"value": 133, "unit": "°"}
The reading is {"value": 182.5, "unit": "°"}
